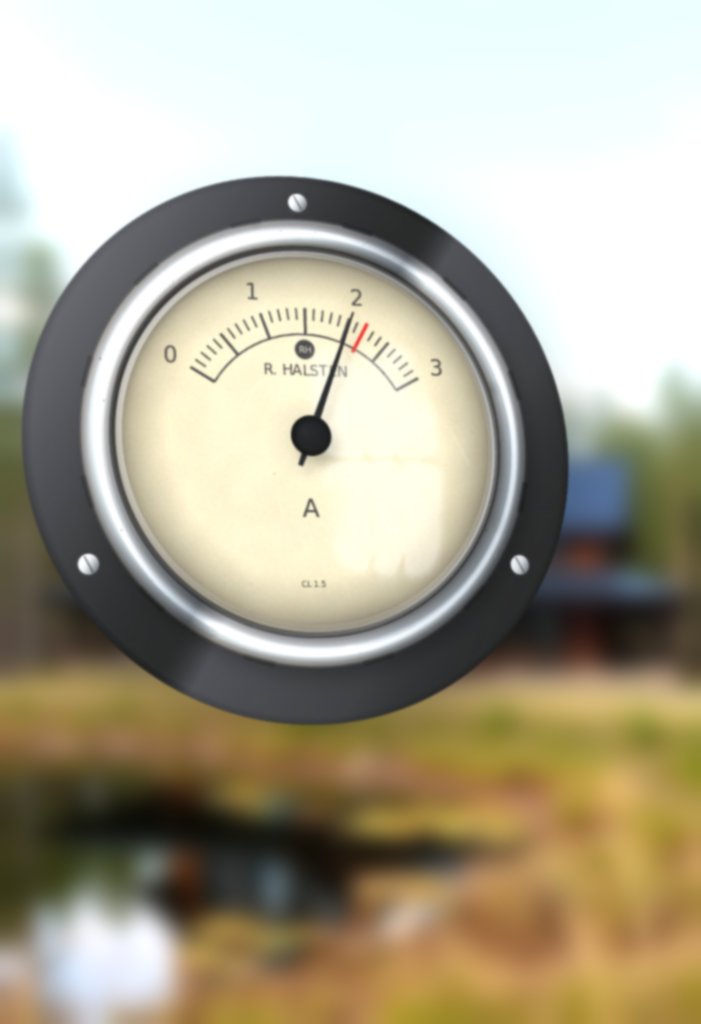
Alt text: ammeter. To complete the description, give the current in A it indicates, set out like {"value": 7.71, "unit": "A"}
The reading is {"value": 2, "unit": "A"}
